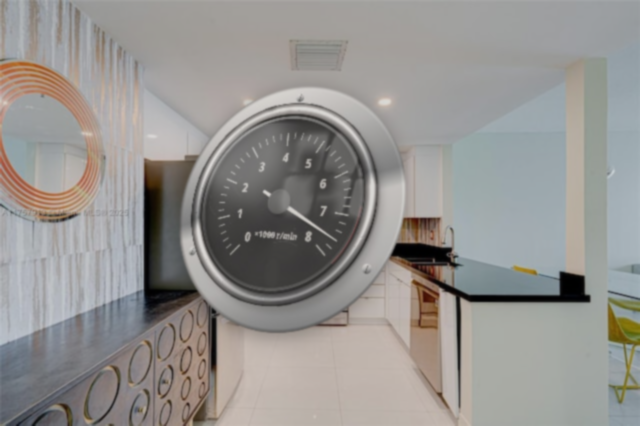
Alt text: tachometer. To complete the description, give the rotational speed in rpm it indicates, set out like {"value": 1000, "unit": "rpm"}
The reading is {"value": 7600, "unit": "rpm"}
